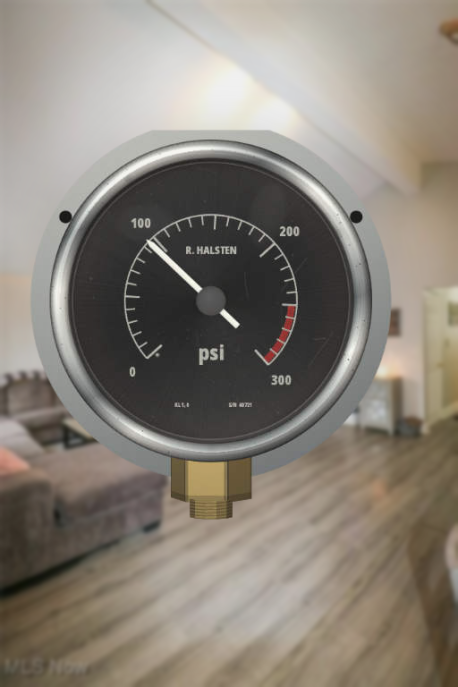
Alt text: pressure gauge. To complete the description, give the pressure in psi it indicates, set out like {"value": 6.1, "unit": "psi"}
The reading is {"value": 95, "unit": "psi"}
